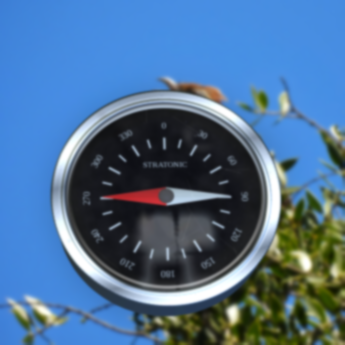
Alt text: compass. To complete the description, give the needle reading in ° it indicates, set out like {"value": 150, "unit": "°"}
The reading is {"value": 270, "unit": "°"}
